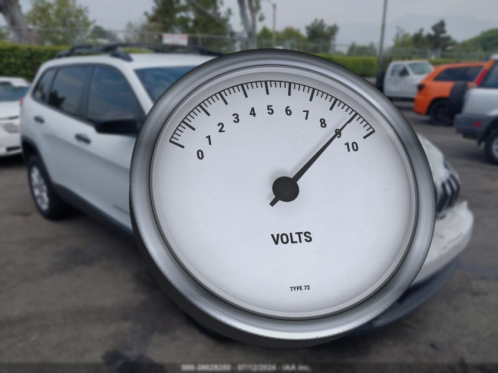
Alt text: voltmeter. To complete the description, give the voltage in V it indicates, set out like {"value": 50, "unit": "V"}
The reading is {"value": 9, "unit": "V"}
